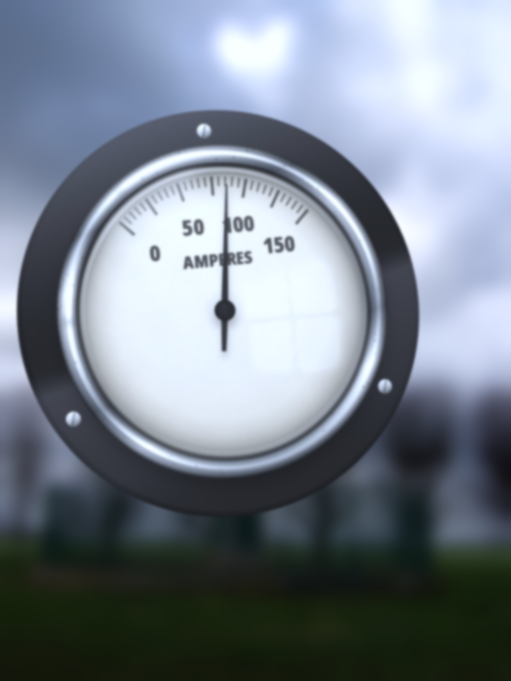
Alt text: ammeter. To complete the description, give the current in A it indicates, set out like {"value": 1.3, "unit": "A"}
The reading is {"value": 85, "unit": "A"}
